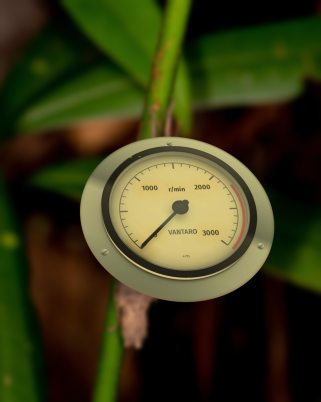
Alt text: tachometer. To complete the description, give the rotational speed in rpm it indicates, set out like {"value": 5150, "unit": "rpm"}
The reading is {"value": 0, "unit": "rpm"}
